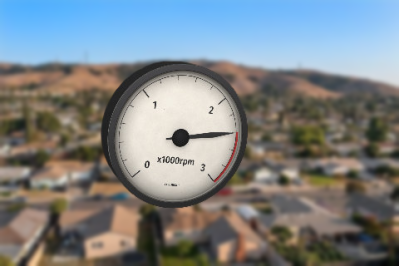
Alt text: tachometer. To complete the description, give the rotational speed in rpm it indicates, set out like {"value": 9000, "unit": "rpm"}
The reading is {"value": 2400, "unit": "rpm"}
